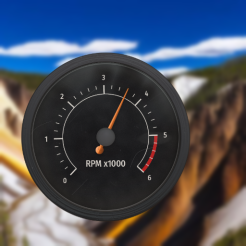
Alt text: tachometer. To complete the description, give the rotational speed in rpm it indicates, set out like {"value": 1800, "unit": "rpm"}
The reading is {"value": 3600, "unit": "rpm"}
